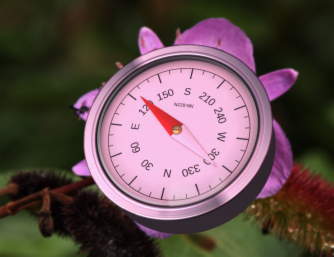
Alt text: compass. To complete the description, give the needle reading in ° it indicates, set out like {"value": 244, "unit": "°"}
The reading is {"value": 125, "unit": "°"}
